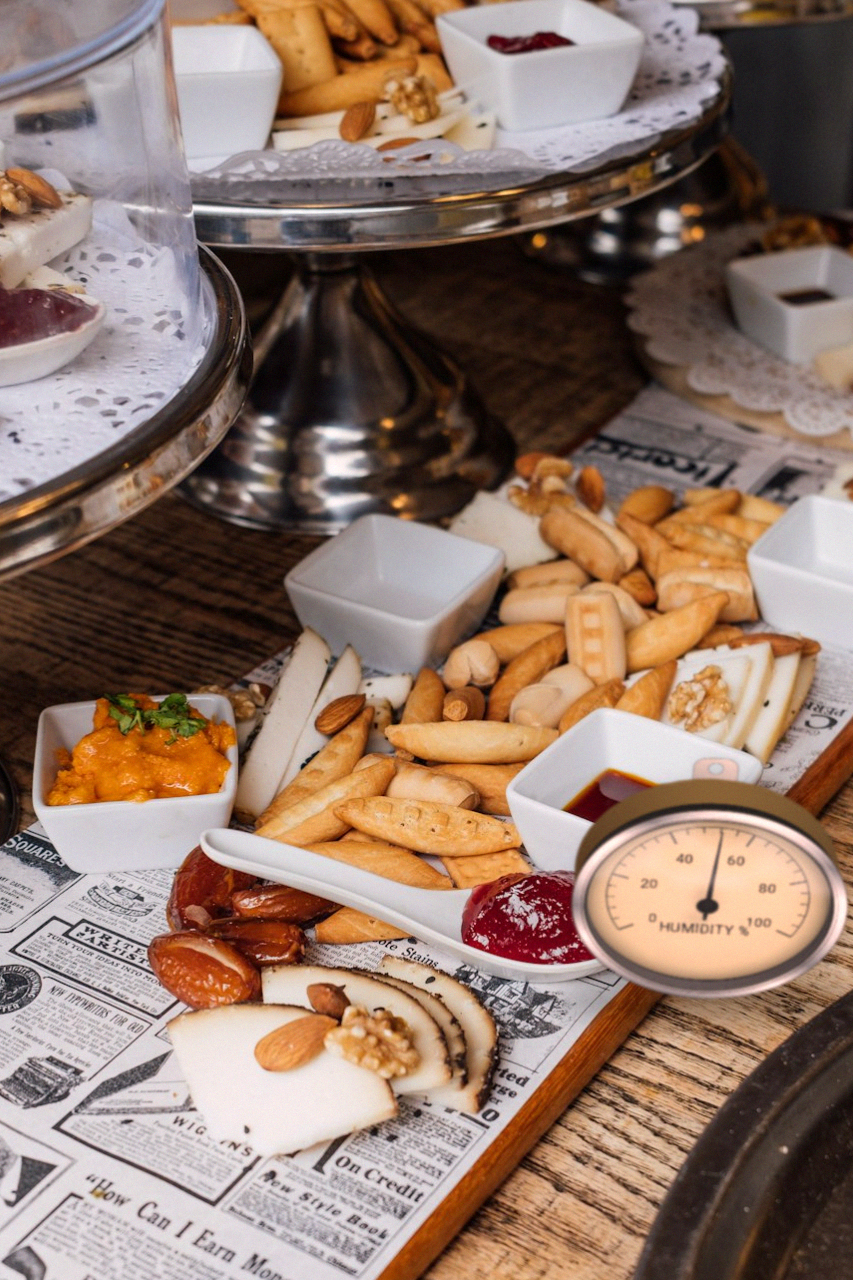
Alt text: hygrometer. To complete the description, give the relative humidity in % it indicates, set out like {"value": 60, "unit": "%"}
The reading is {"value": 52, "unit": "%"}
